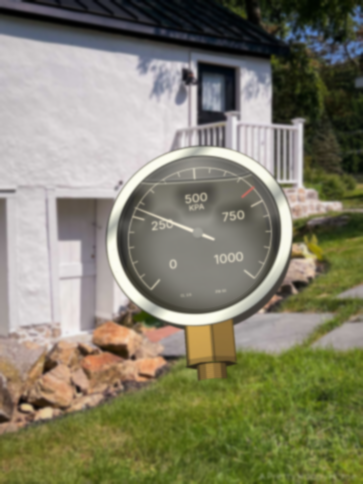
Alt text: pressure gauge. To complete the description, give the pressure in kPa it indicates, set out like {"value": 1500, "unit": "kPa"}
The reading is {"value": 275, "unit": "kPa"}
